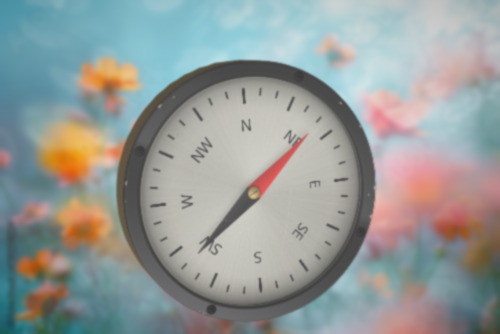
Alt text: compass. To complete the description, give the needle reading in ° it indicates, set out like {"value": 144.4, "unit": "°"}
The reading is {"value": 50, "unit": "°"}
